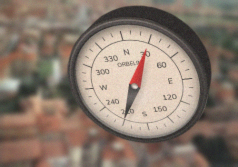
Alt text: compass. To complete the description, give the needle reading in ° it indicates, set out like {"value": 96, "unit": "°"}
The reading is {"value": 30, "unit": "°"}
